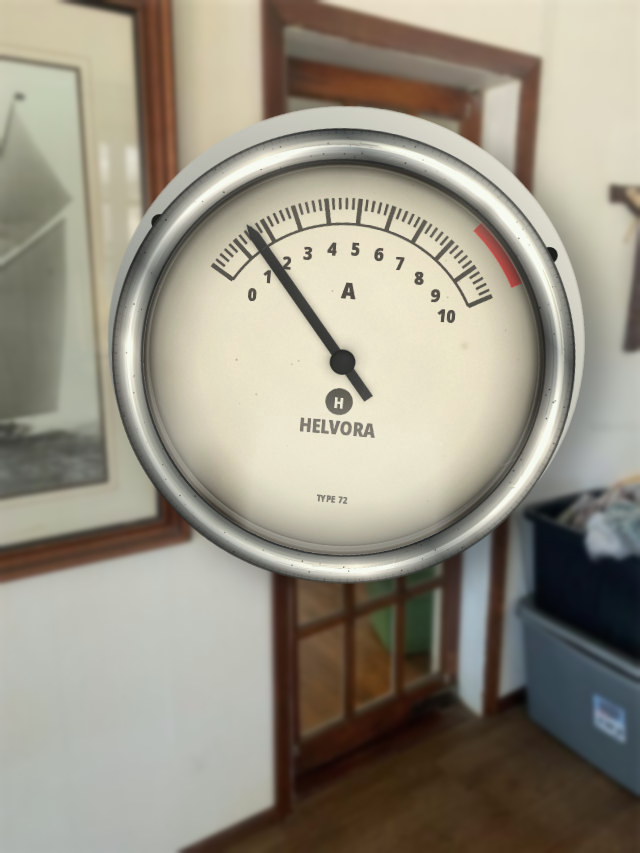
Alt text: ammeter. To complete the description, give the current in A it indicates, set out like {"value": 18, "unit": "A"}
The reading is {"value": 1.6, "unit": "A"}
